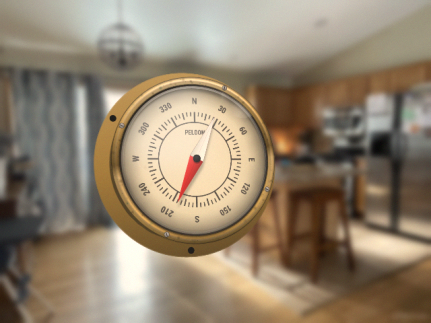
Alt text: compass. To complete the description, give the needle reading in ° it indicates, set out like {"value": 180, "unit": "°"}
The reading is {"value": 205, "unit": "°"}
